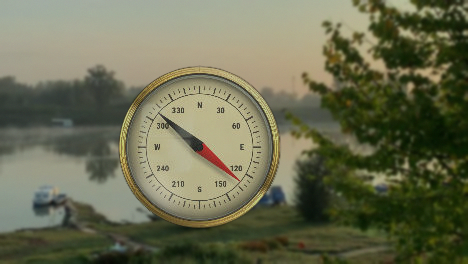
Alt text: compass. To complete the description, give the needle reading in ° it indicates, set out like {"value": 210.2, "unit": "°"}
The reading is {"value": 130, "unit": "°"}
